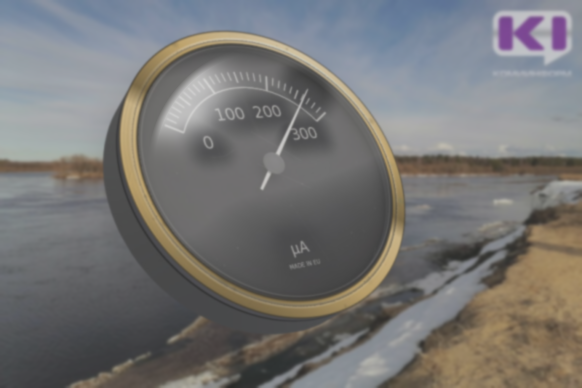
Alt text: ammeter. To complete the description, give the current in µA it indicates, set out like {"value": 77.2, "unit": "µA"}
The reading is {"value": 260, "unit": "µA"}
